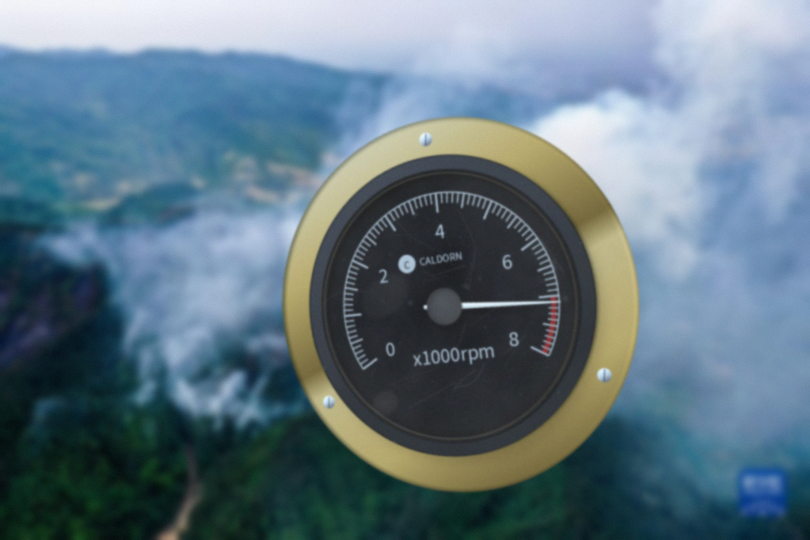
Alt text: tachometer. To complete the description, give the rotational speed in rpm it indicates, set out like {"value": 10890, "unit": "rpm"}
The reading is {"value": 7100, "unit": "rpm"}
